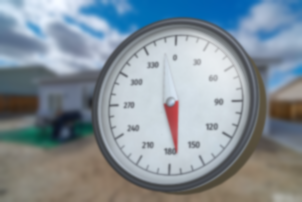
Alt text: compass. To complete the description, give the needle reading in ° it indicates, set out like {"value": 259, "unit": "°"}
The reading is {"value": 170, "unit": "°"}
